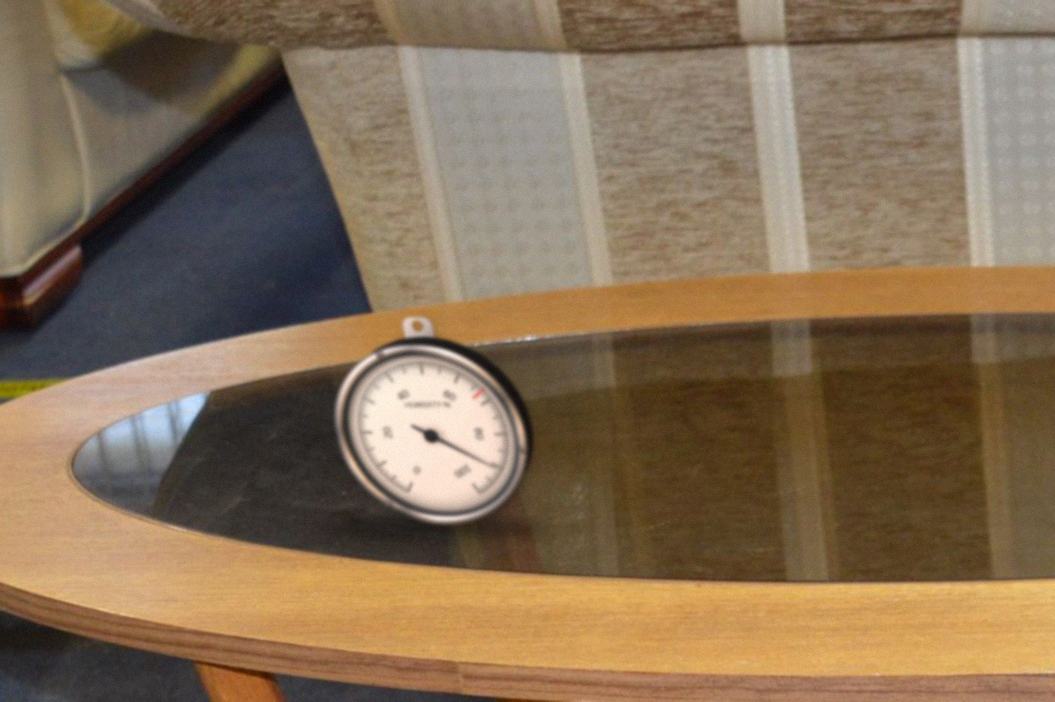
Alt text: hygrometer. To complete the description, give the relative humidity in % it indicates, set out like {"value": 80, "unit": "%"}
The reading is {"value": 90, "unit": "%"}
